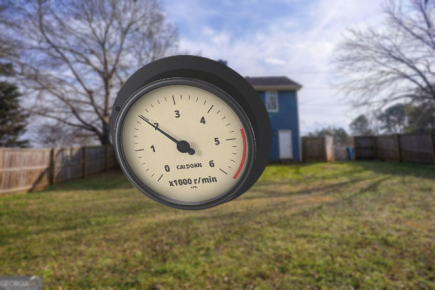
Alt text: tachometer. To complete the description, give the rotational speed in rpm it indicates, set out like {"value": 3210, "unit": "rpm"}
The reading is {"value": 2000, "unit": "rpm"}
